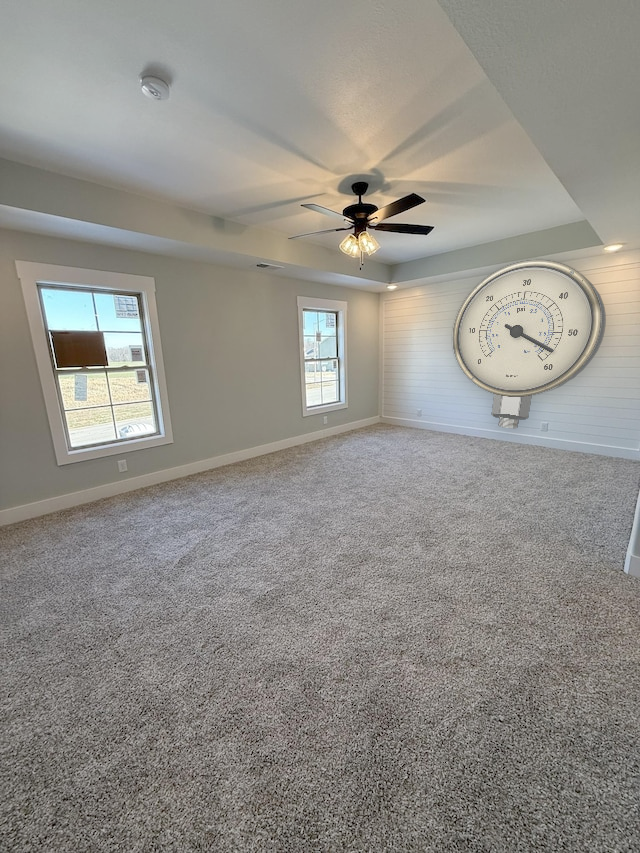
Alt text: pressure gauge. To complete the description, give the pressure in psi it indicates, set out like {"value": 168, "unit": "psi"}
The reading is {"value": 56, "unit": "psi"}
